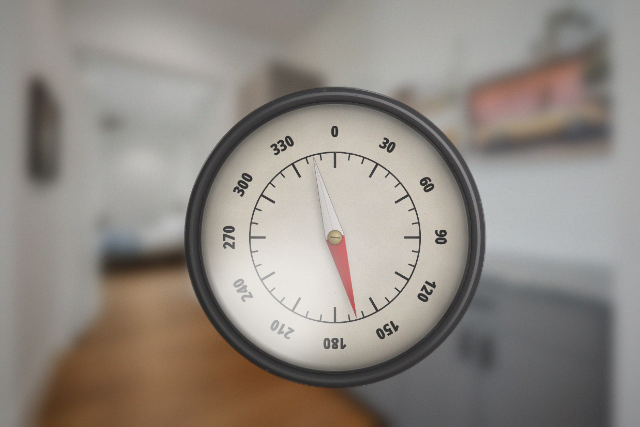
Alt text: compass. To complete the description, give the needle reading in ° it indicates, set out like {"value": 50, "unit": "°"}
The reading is {"value": 165, "unit": "°"}
